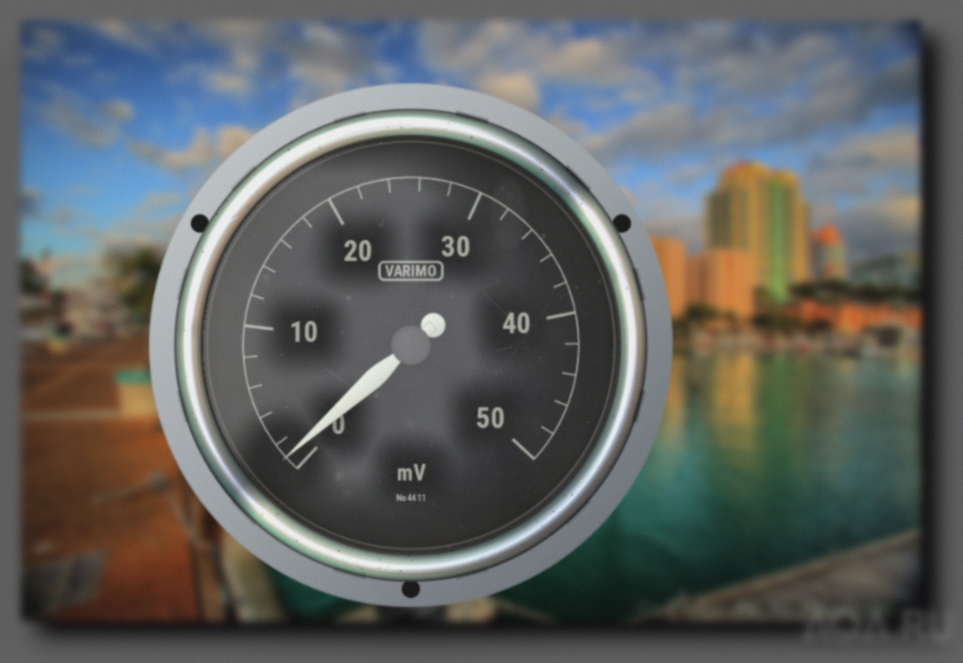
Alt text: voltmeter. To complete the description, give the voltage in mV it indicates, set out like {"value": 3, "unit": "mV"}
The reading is {"value": 1, "unit": "mV"}
